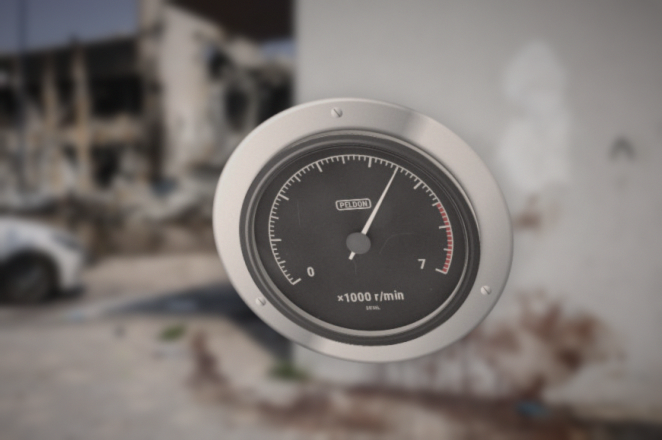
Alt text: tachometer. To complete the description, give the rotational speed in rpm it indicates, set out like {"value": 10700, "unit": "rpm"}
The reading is {"value": 4500, "unit": "rpm"}
